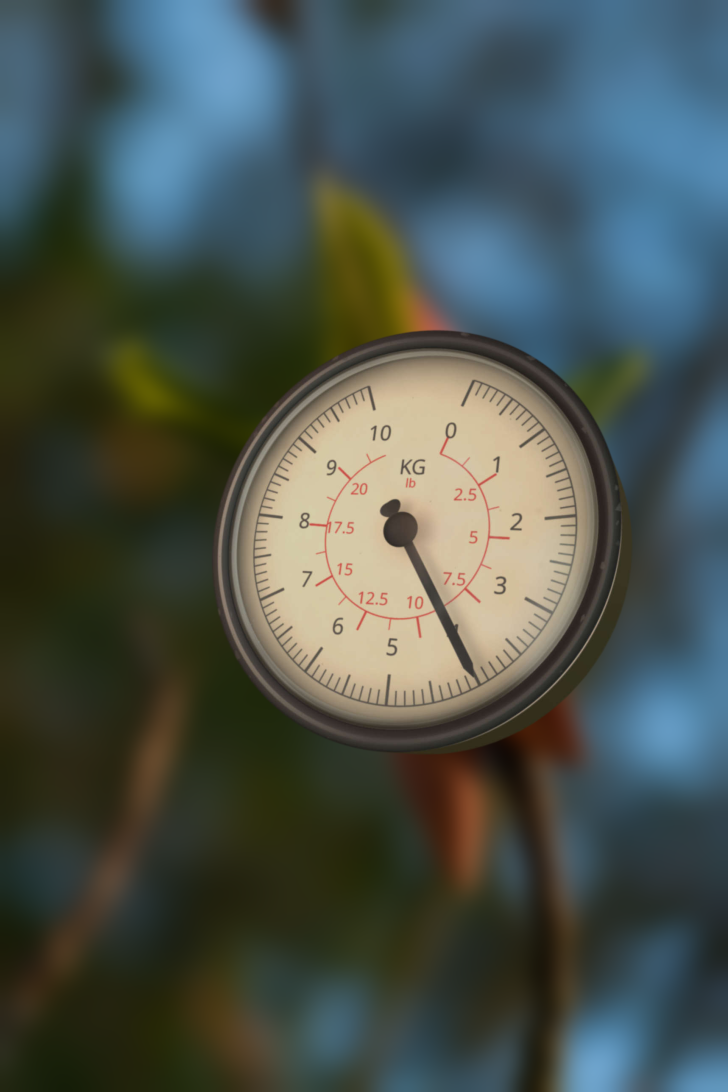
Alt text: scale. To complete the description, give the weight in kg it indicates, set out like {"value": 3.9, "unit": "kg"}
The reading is {"value": 4, "unit": "kg"}
